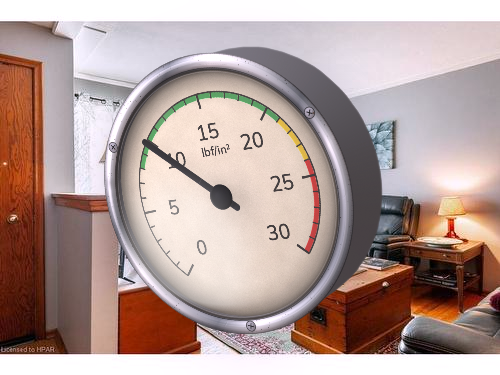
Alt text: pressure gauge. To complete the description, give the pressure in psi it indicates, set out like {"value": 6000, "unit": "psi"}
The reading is {"value": 10, "unit": "psi"}
